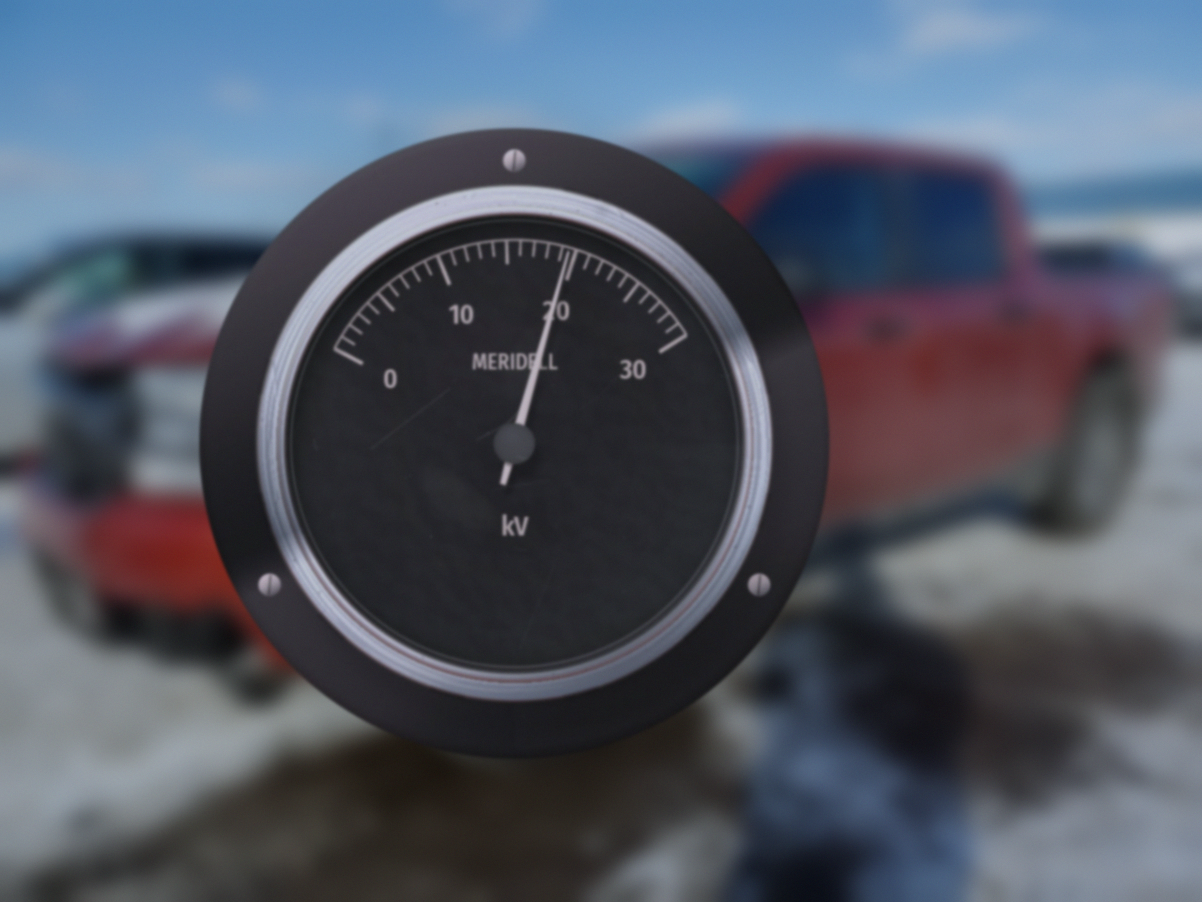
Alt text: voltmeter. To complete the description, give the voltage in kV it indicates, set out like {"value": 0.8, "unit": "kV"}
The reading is {"value": 19.5, "unit": "kV"}
